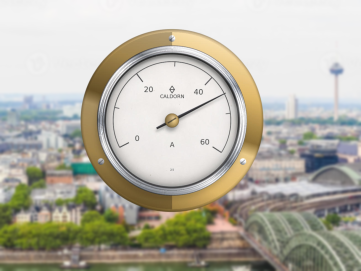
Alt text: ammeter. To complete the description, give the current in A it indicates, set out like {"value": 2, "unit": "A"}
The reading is {"value": 45, "unit": "A"}
